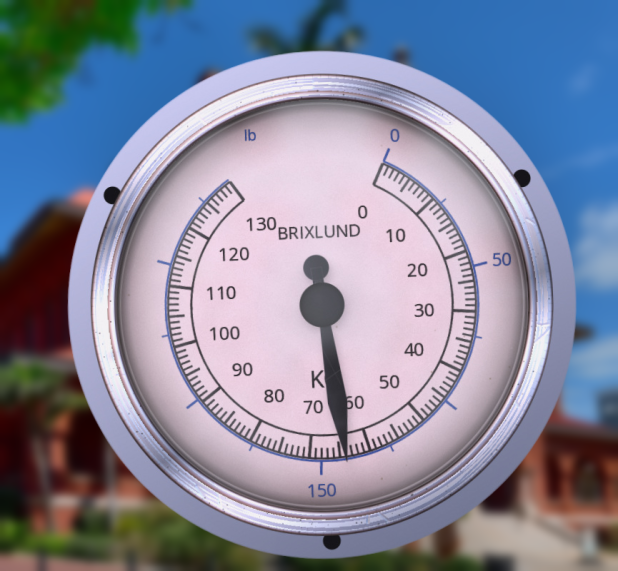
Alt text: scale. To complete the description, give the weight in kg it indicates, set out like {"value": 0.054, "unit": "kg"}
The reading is {"value": 64, "unit": "kg"}
